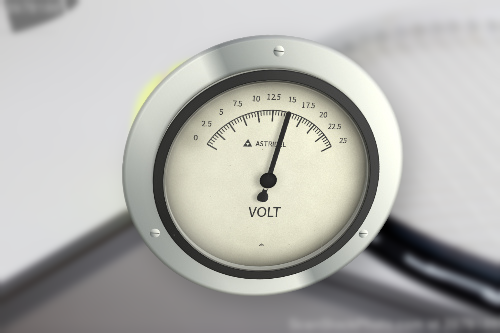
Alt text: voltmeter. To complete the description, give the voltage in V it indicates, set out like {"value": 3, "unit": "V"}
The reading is {"value": 15, "unit": "V"}
